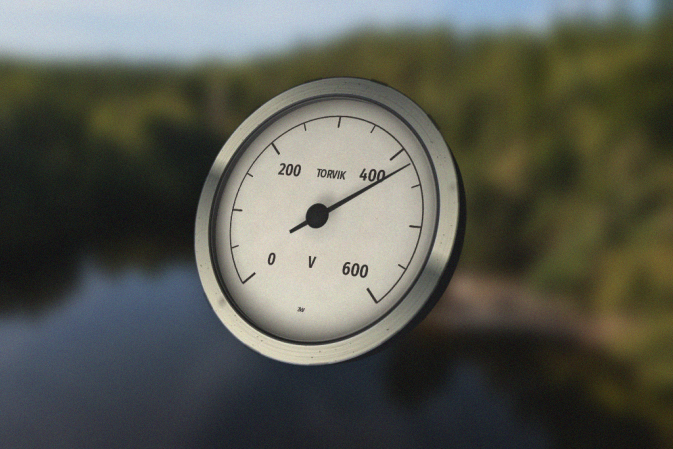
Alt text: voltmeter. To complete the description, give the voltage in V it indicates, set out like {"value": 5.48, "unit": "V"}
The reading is {"value": 425, "unit": "V"}
